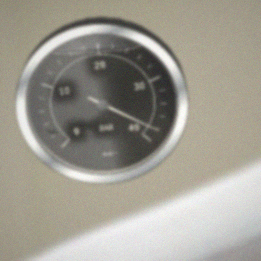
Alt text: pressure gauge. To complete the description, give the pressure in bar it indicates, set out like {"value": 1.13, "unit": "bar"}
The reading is {"value": 38, "unit": "bar"}
